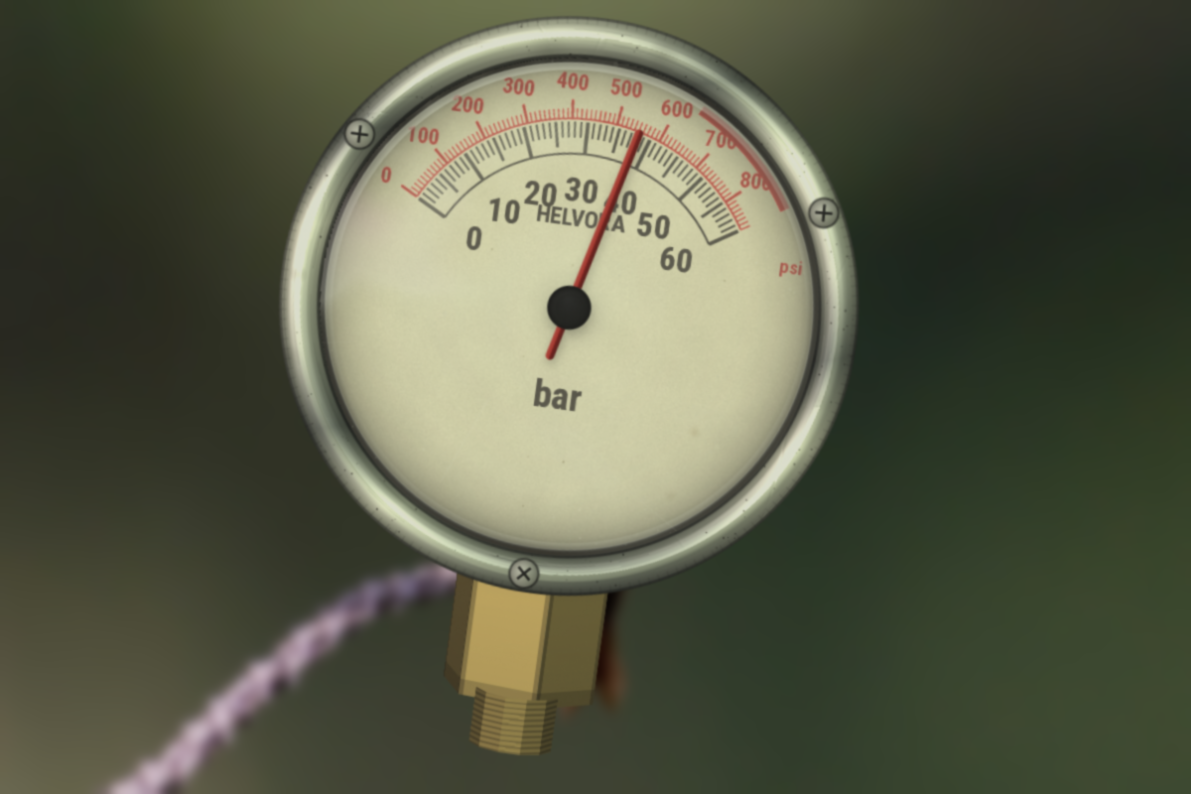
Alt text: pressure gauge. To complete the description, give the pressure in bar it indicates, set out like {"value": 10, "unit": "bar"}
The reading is {"value": 38, "unit": "bar"}
